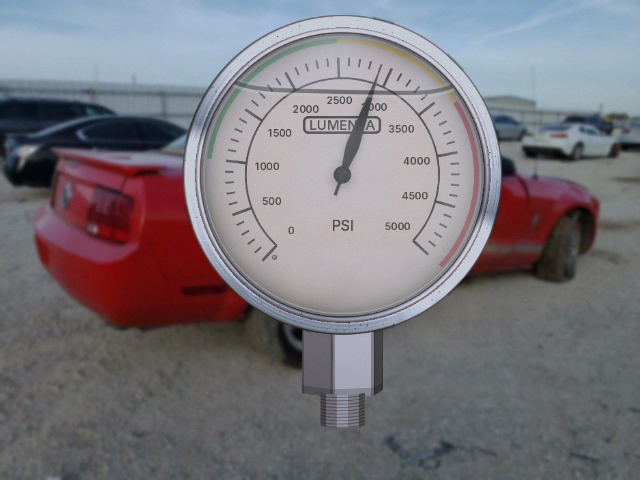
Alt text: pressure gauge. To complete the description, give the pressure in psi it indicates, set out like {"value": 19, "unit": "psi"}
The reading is {"value": 2900, "unit": "psi"}
